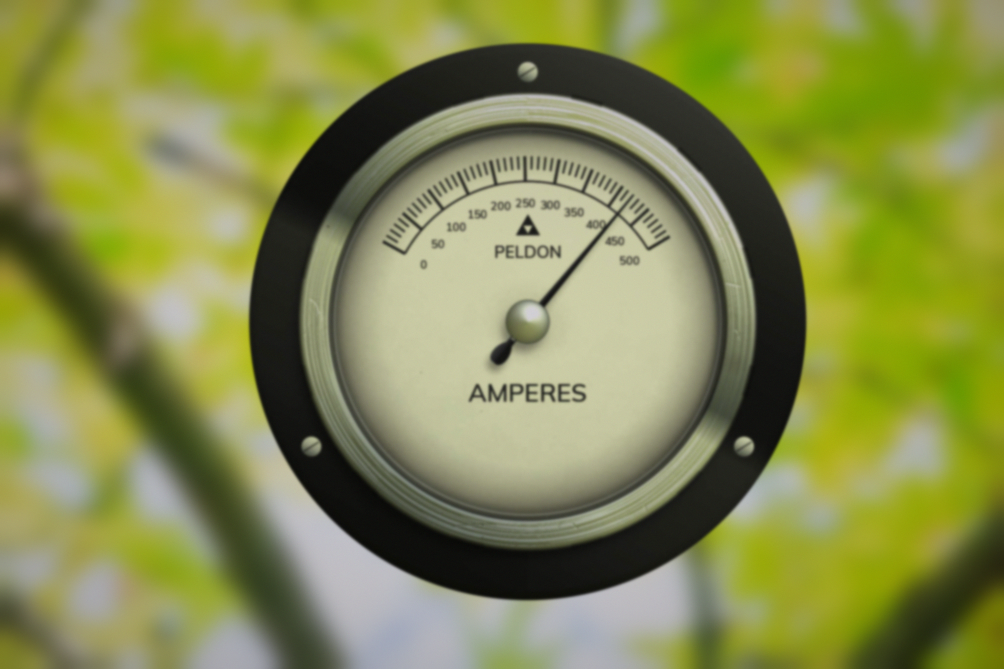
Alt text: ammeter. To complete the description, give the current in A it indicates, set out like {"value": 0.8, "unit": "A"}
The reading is {"value": 420, "unit": "A"}
